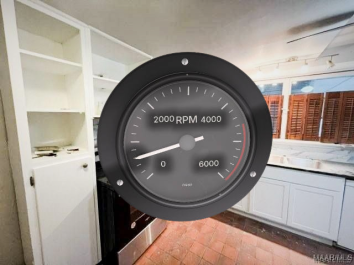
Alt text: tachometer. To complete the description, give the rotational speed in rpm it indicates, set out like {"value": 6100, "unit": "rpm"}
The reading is {"value": 600, "unit": "rpm"}
